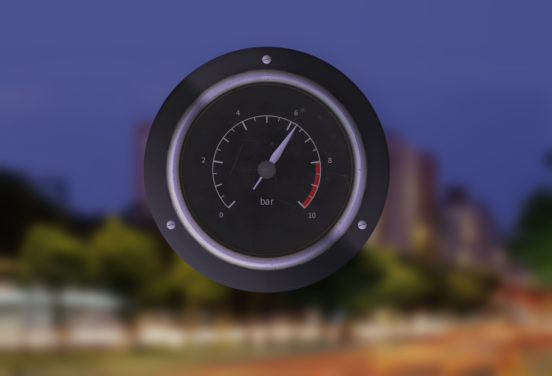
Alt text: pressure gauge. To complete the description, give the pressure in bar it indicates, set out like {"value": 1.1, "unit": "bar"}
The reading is {"value": 6.25, "unit": "bar"}
